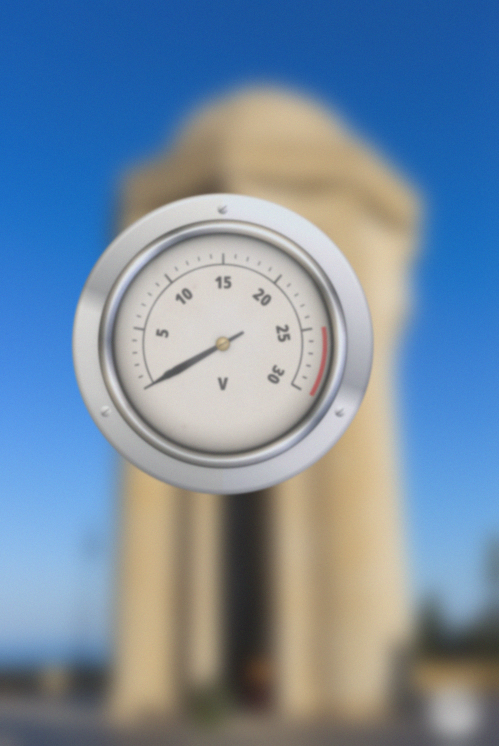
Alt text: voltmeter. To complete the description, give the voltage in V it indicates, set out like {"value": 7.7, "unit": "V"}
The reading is {"value": 0, "unit": "V"}
